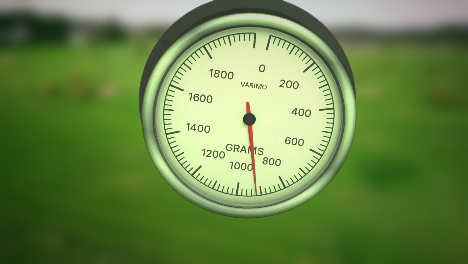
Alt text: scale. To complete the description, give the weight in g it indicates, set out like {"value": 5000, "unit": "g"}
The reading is {"value": 920, "unit": "g"}
